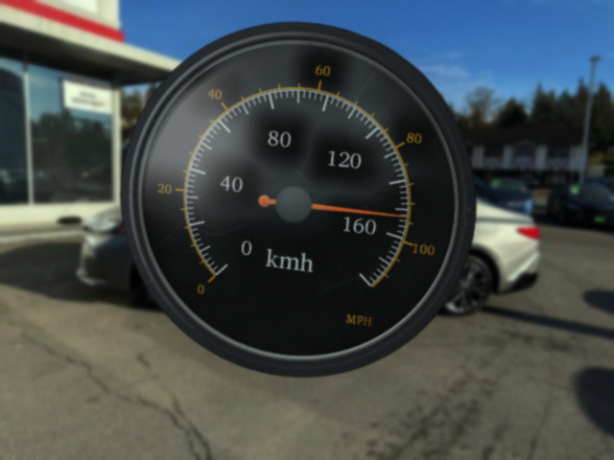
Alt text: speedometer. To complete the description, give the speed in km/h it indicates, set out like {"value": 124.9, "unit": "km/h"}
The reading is {"value": 152, "unit": "km/h"}
